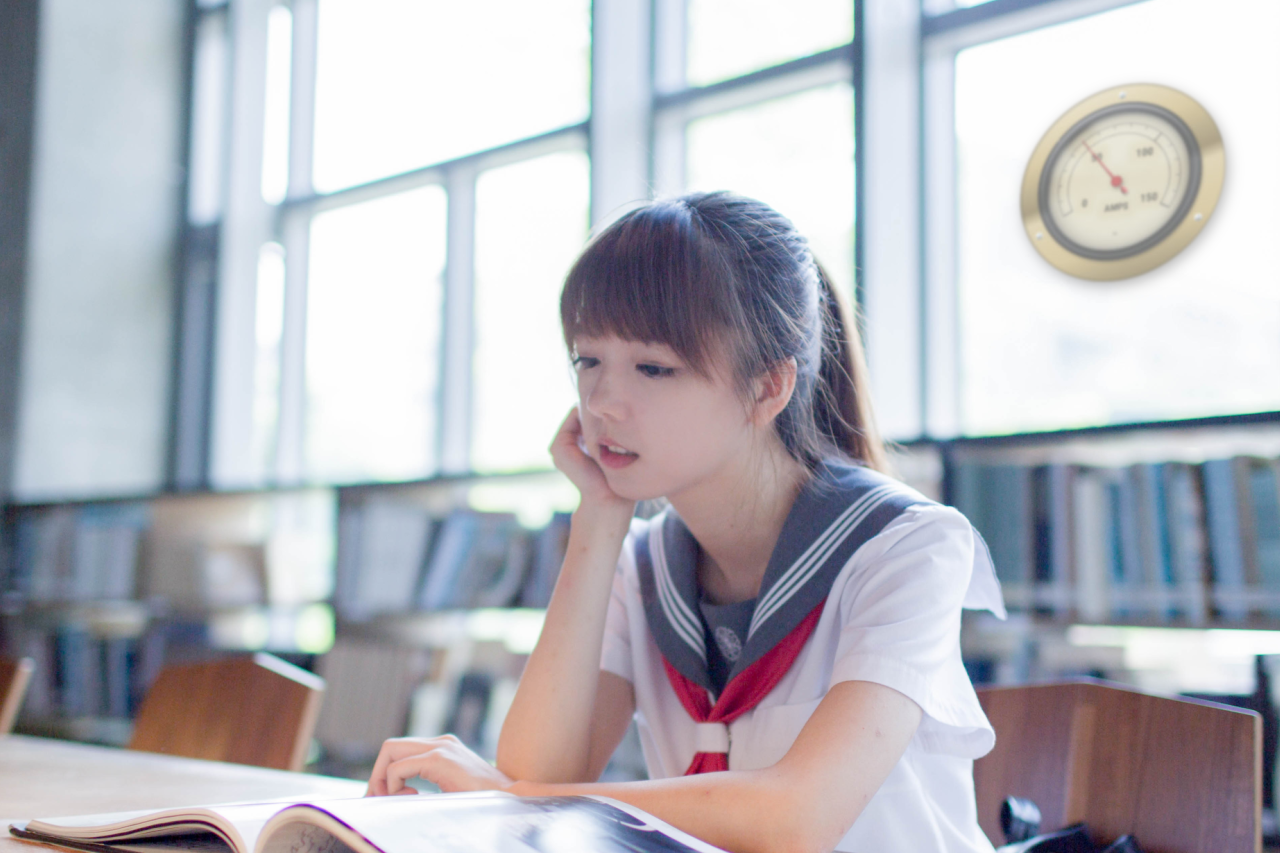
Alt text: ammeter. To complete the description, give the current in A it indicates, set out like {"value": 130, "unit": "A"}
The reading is {"value": 50, "unit": "A"}
